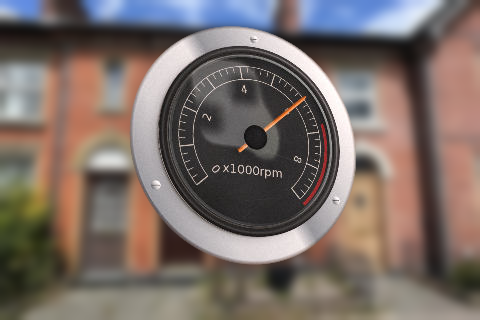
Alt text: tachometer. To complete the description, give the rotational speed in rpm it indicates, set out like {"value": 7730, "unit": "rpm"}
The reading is {"value": 6000, "unit": "rpm"}
